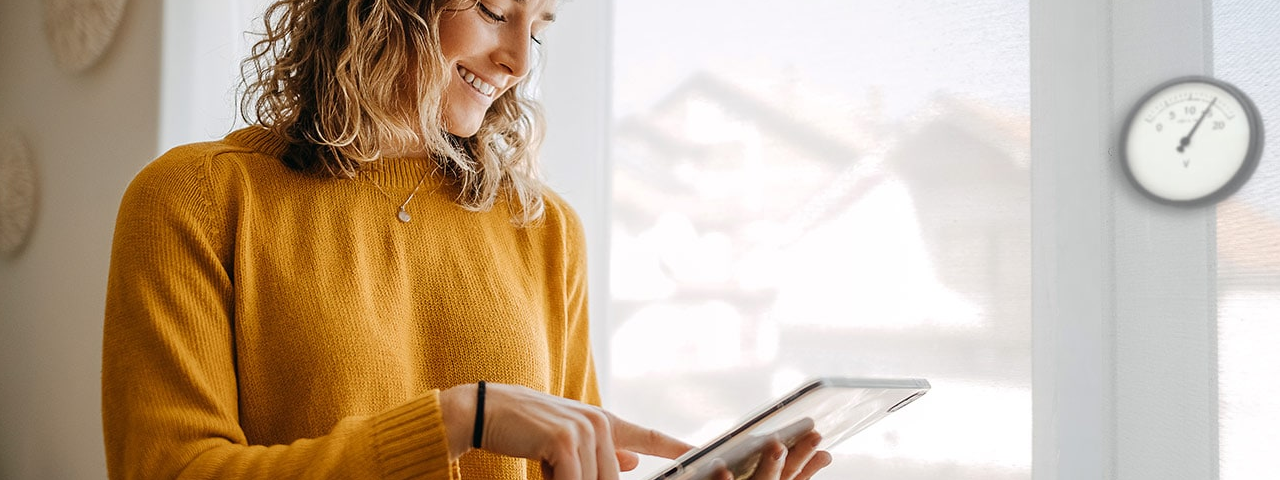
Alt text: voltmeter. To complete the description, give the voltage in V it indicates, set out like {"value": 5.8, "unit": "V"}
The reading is {"value": 15, "unit": "V"}
